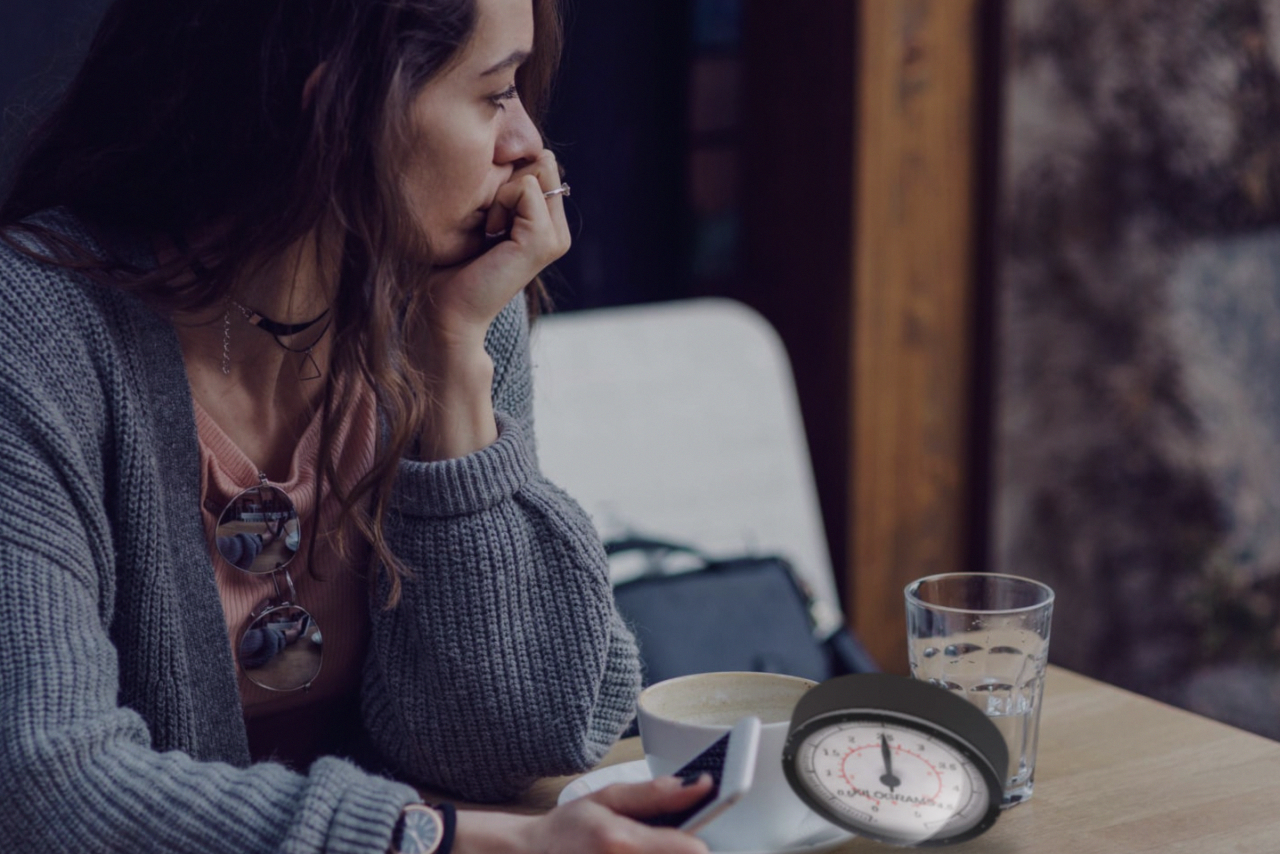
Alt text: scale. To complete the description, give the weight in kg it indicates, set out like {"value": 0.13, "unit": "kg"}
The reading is {"value": 2.5, "unit": "kg"}
